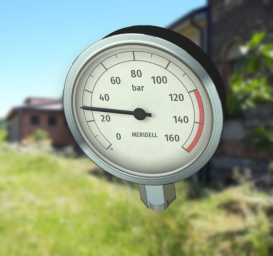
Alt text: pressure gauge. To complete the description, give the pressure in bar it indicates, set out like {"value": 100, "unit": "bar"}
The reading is {"value": 30, "unit": "bar"}
